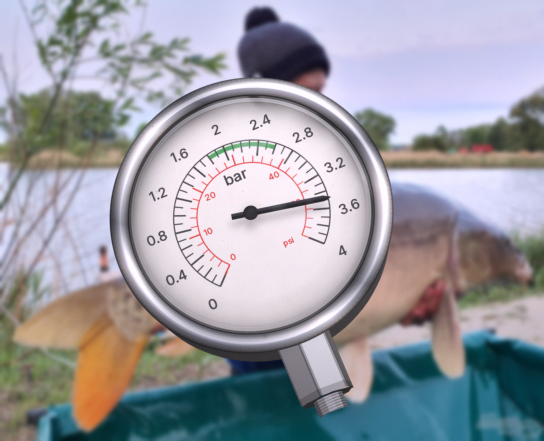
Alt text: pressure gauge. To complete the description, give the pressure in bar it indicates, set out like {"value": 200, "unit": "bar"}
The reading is {"value": 3.5, "unit": "bar"}
